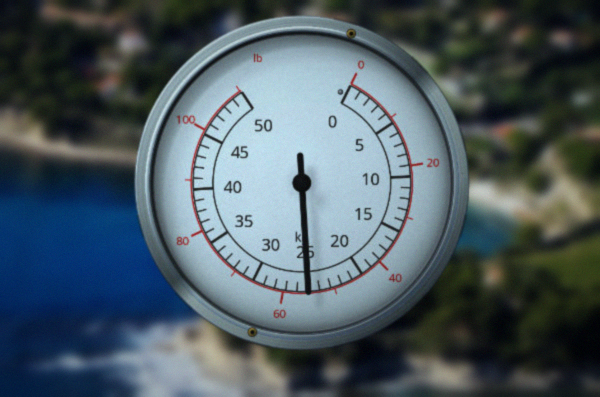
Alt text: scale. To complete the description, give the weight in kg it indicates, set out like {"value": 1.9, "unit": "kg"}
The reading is {"value": 25, "unit": "kg"}
